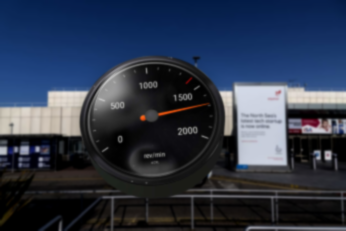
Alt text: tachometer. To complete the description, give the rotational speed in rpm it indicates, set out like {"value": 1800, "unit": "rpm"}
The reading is {"value": 1700, "unit": "rpm"}
